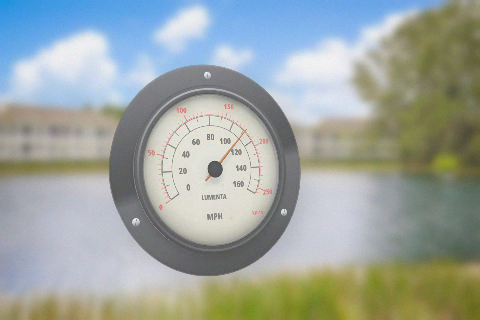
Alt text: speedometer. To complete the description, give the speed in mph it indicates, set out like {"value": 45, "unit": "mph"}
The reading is {"value": 110, "unit": "mph"}
